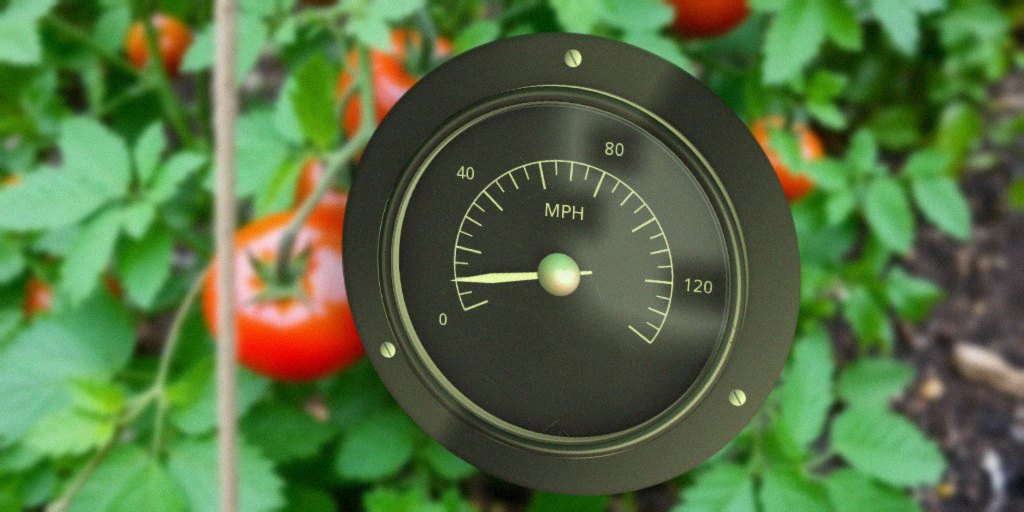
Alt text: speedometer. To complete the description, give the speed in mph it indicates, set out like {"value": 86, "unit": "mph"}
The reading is {"value": 10, "unit": "mph"}
